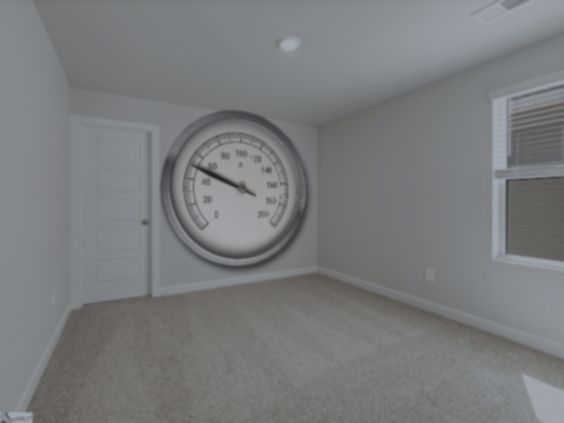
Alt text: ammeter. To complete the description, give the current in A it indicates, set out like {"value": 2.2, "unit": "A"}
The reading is {"value": 50, "unit": "A"}
